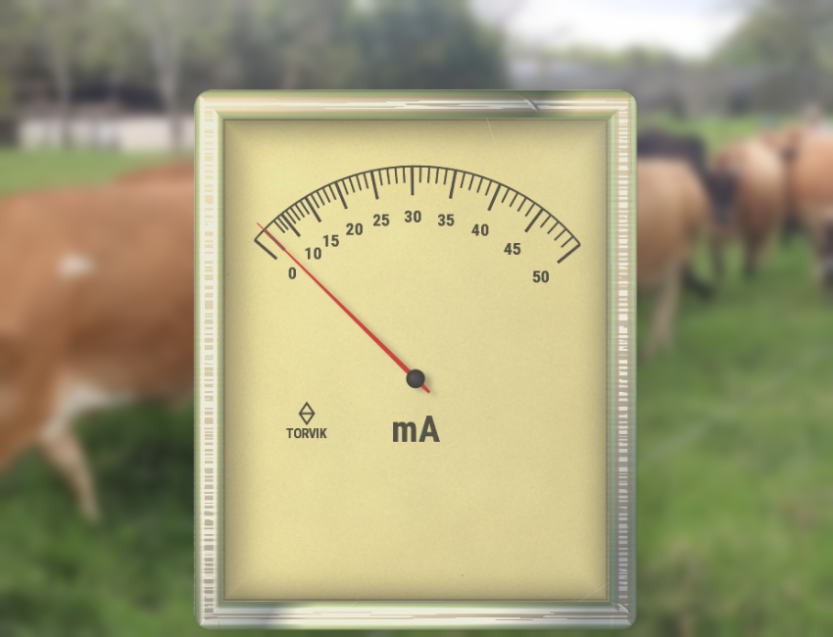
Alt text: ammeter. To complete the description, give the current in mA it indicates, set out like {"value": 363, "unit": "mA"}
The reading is {"value": 5, "unit": "mA"}
